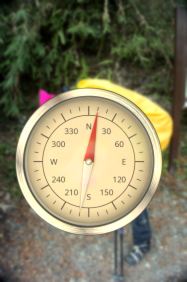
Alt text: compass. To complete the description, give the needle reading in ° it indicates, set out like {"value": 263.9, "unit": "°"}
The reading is {"value": 10, "unit": "°"}
